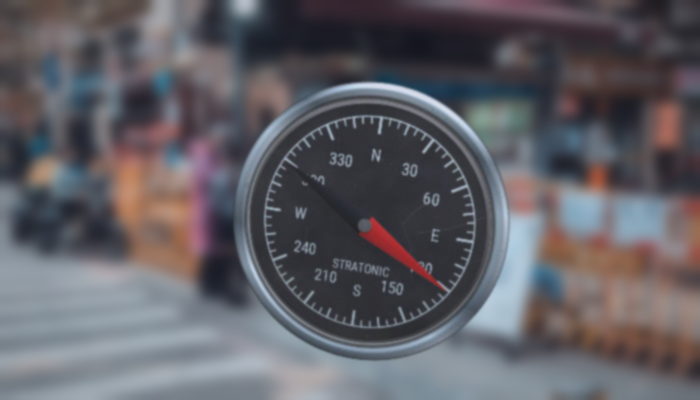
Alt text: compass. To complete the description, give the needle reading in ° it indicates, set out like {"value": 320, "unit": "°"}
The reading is {"value": 120, "unit": "°"}
